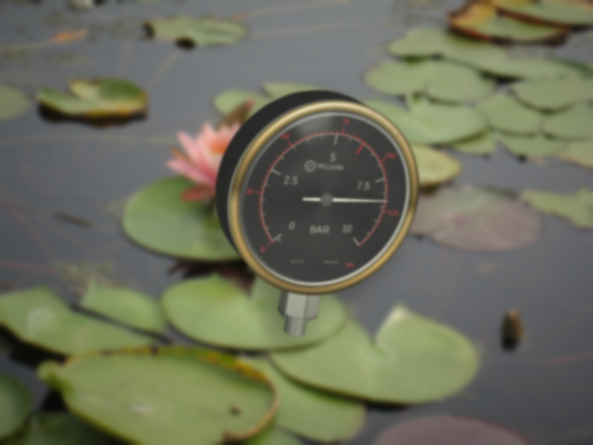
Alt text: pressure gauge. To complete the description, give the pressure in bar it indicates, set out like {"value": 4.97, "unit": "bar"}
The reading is {"value": 8.25, "unit": "bar"}
